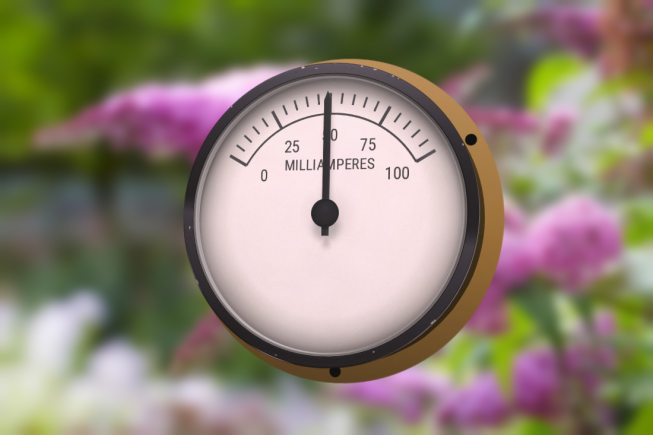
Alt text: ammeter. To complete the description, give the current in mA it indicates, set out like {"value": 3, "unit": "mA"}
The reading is {"value": 50, "unit": "mA"}
